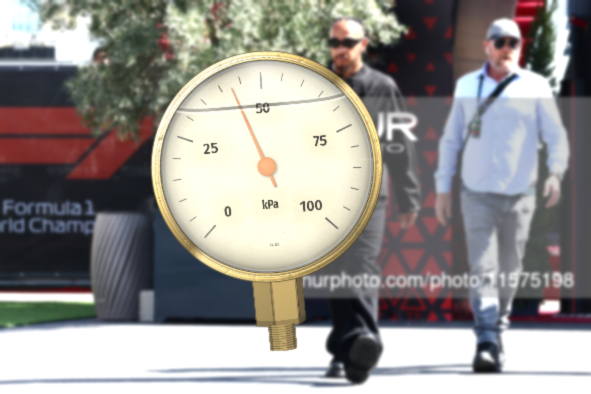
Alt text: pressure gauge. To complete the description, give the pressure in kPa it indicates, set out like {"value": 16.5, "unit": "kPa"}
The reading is {"value": 42.5, "unit": "kPa"}
